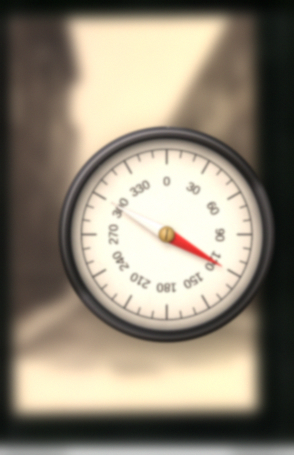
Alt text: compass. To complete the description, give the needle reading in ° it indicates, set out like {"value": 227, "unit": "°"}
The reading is {"value": 120, "unit": "°"}
